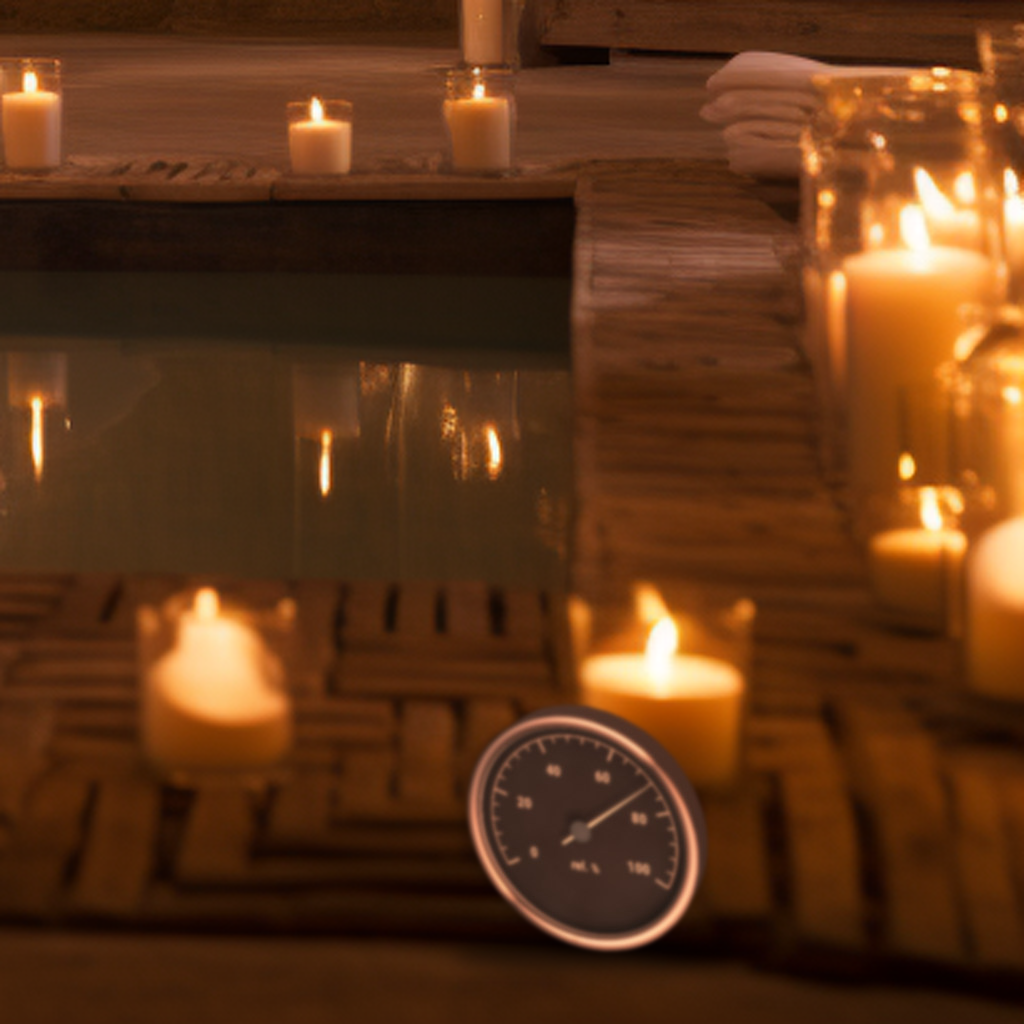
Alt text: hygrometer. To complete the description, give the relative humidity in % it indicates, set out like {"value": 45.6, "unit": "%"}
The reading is {"value": 72, "unit": "%"}
